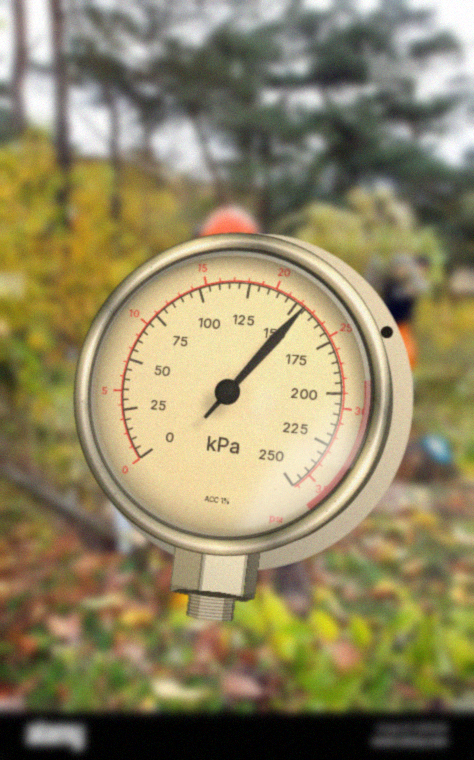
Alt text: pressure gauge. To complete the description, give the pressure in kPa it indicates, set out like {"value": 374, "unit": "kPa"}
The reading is {"value": 155, "unit": "kPa"}
